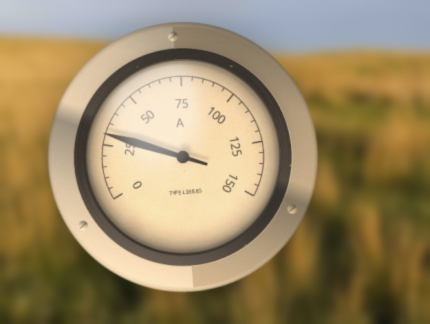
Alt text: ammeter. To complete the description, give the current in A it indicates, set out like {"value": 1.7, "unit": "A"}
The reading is {"value": 30, "unit": "A"}
